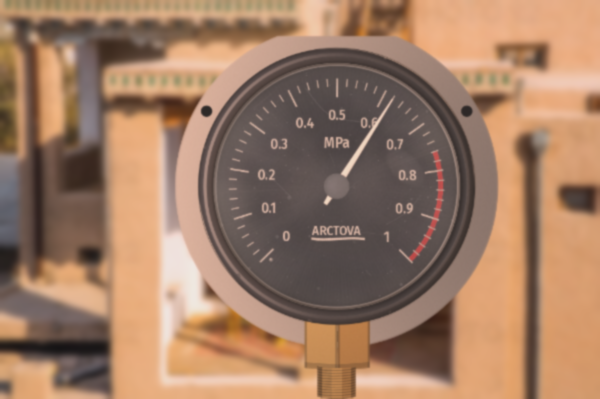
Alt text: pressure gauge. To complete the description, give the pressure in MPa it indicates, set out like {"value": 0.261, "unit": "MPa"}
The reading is {"value": 0.62, "unit": "MPa"}
